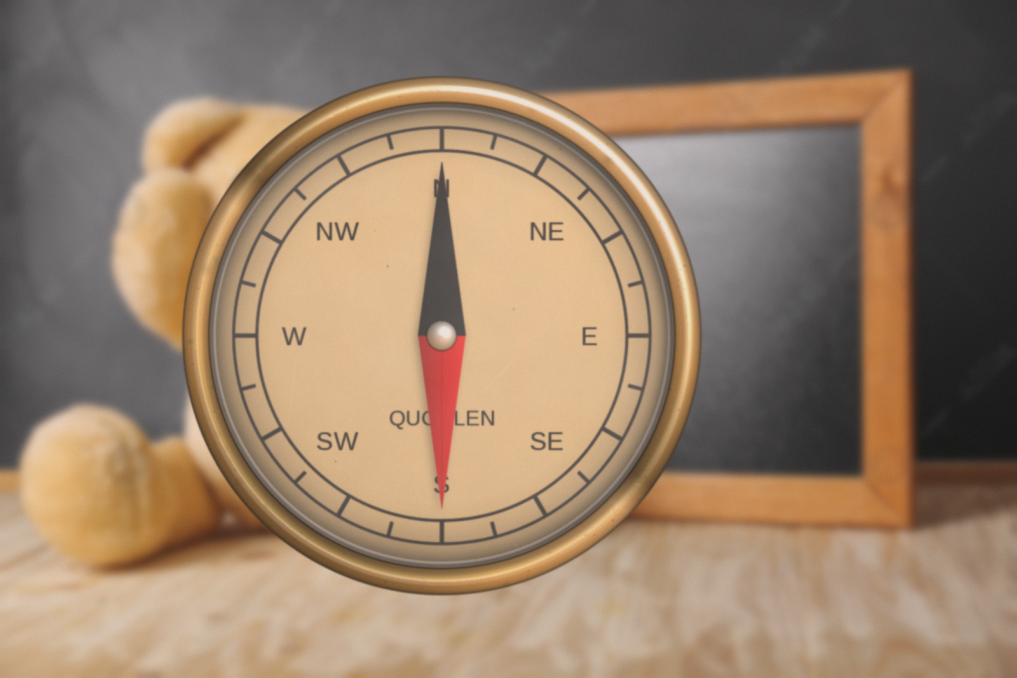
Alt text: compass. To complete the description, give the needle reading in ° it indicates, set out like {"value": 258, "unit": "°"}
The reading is {"value": 180, "unit": "°"}
